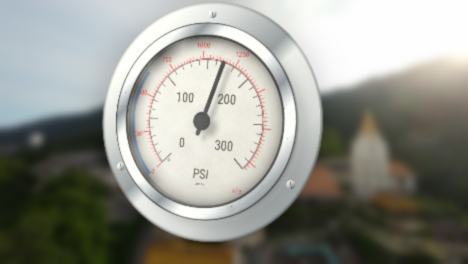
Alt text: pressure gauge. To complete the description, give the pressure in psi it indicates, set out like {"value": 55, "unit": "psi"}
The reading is {"value": 170, "unit": "psi"}
